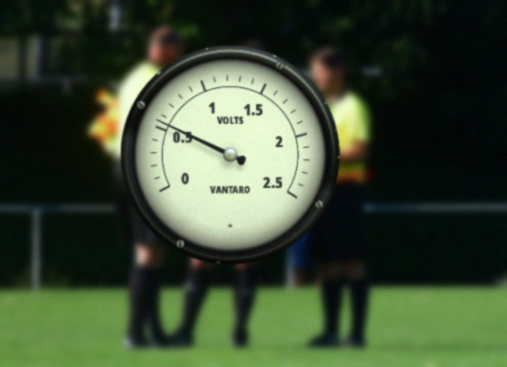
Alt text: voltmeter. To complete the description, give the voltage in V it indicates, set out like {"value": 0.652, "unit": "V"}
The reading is {"value": 0.55, "unit": "V"}
